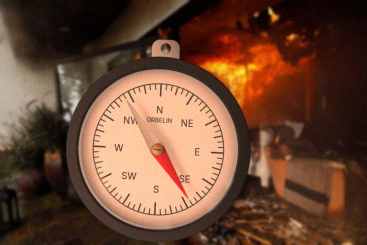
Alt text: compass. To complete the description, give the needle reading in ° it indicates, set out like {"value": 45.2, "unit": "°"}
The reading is {"value": 145, "unit": "°"}
